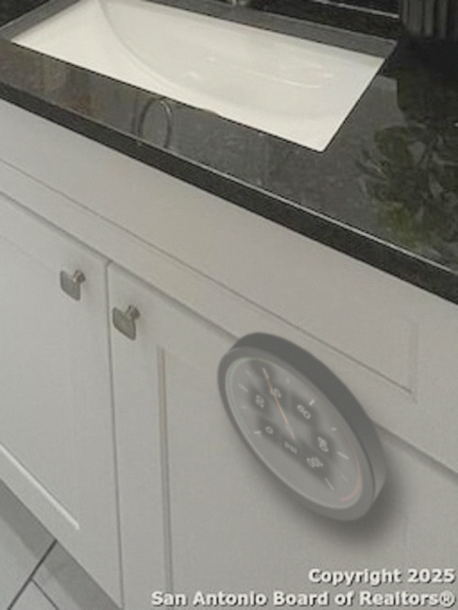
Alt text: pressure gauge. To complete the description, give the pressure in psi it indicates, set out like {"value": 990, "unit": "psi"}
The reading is {"value": 40, "unit": "psi"}
